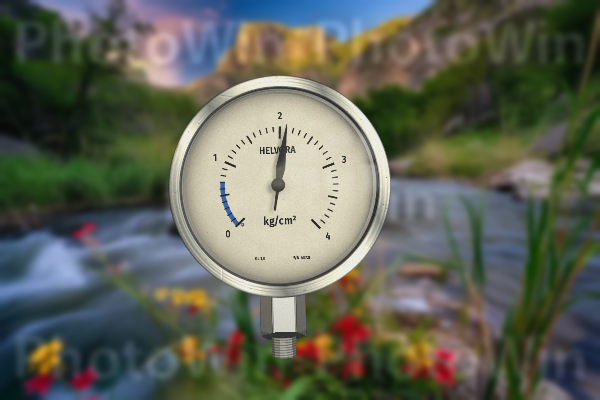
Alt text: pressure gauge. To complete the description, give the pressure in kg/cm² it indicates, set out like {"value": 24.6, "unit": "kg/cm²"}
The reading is {"value": 2.1, "unit": "kg/cm²"}
